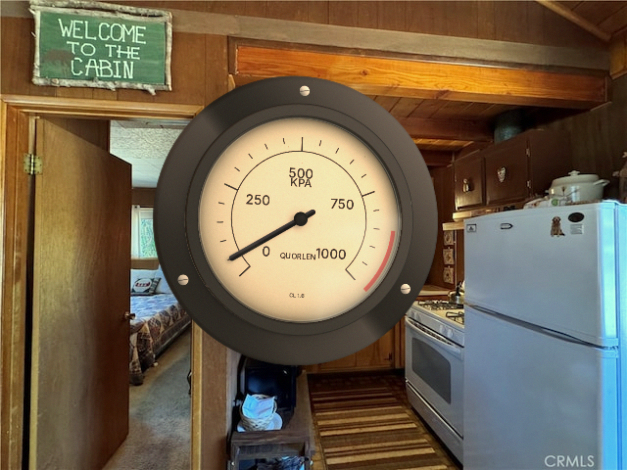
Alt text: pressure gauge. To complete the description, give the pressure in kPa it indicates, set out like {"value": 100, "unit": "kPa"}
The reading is {"value": 50, "unit": "kPa"}
